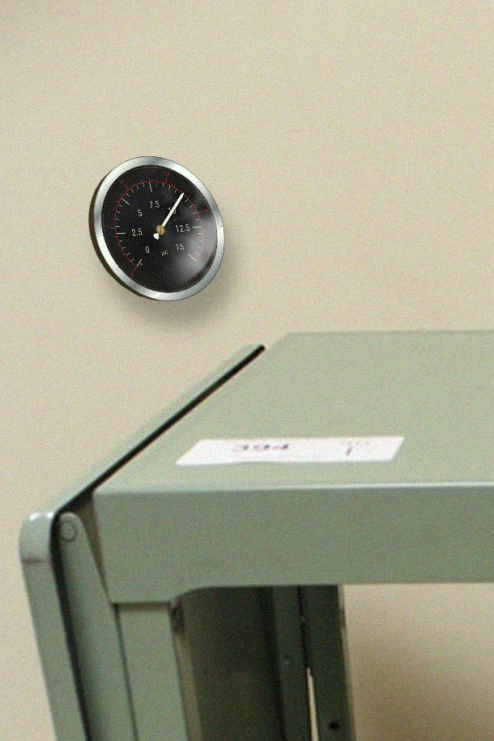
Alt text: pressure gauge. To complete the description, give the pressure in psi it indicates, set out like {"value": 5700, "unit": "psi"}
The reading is {"value": 10, "unit": "psi"}
